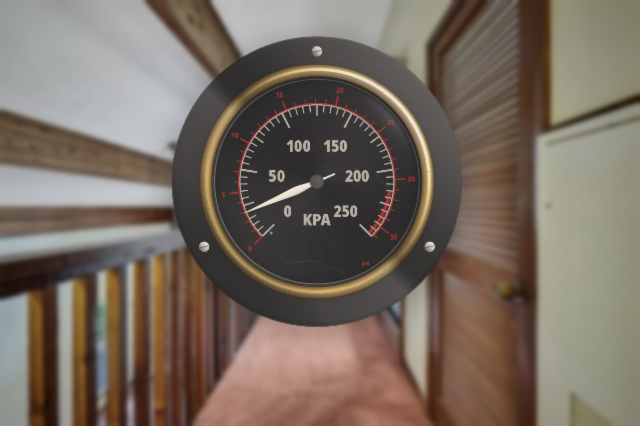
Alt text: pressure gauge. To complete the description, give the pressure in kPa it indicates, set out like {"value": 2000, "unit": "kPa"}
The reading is {"value": 20, "unit": "kPa"}
